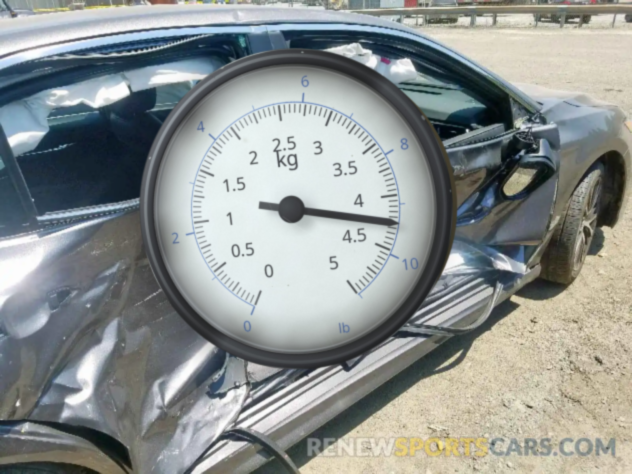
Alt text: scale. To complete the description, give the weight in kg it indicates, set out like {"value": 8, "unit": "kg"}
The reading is {"value": 4.25, "unit": "kg"}
